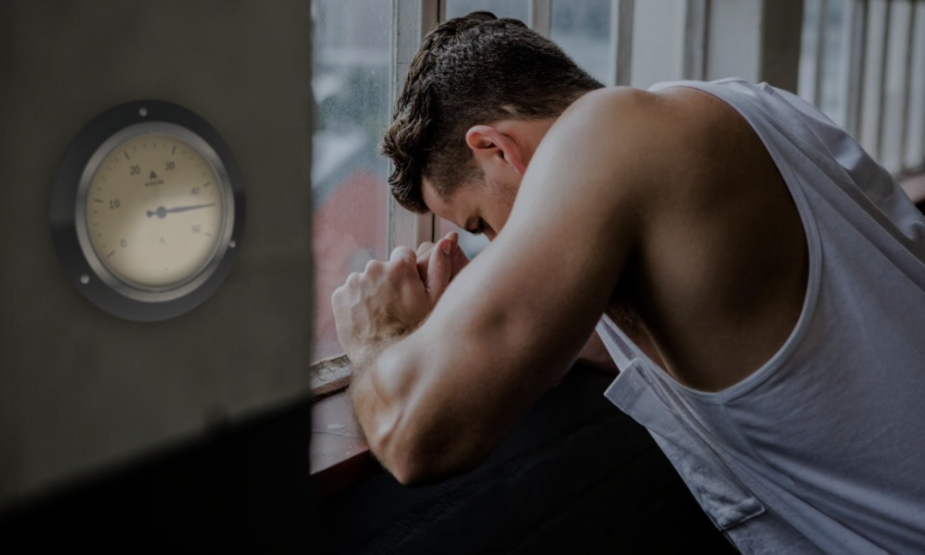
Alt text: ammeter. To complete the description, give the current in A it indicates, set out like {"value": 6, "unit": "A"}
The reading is {"value": 44, "unit": "A"}
